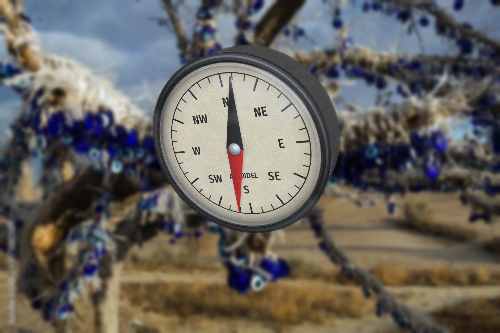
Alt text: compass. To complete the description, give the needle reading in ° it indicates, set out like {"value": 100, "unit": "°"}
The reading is {"value": 190, "unit": "°"}
